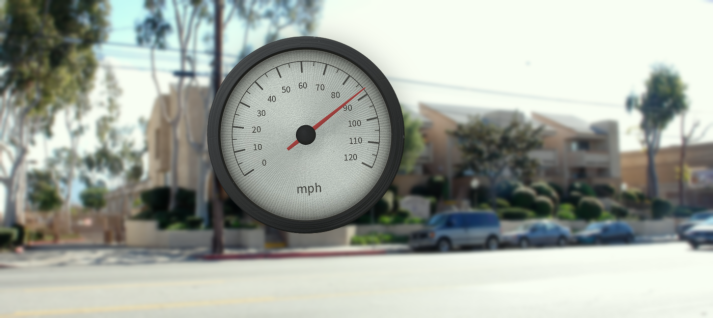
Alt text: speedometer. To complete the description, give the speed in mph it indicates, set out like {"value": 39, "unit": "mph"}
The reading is {"value": 87.5, "unit": "mph"}
